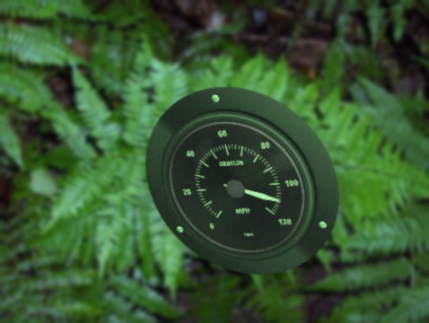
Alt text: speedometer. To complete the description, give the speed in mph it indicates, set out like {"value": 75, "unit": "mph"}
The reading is {"value": 110, "unit": "mph"}
